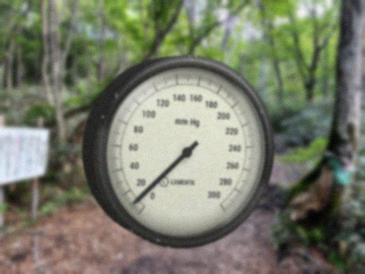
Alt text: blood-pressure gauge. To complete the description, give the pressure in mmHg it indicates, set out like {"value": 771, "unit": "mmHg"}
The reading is {"value": 10, "unit": "mmHg"}
